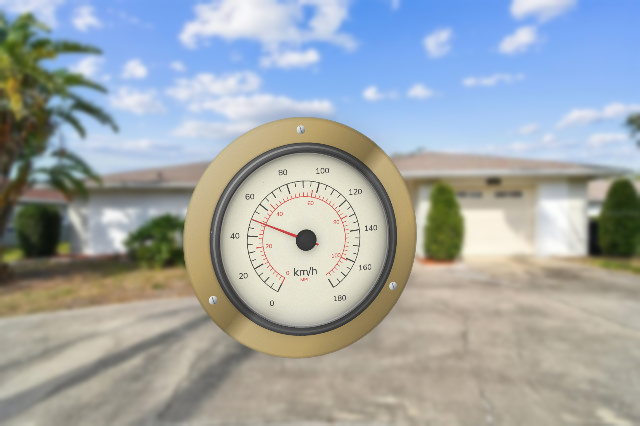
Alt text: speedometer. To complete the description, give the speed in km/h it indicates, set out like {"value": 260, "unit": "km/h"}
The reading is {"value": 50, "unit": "km/h"}
